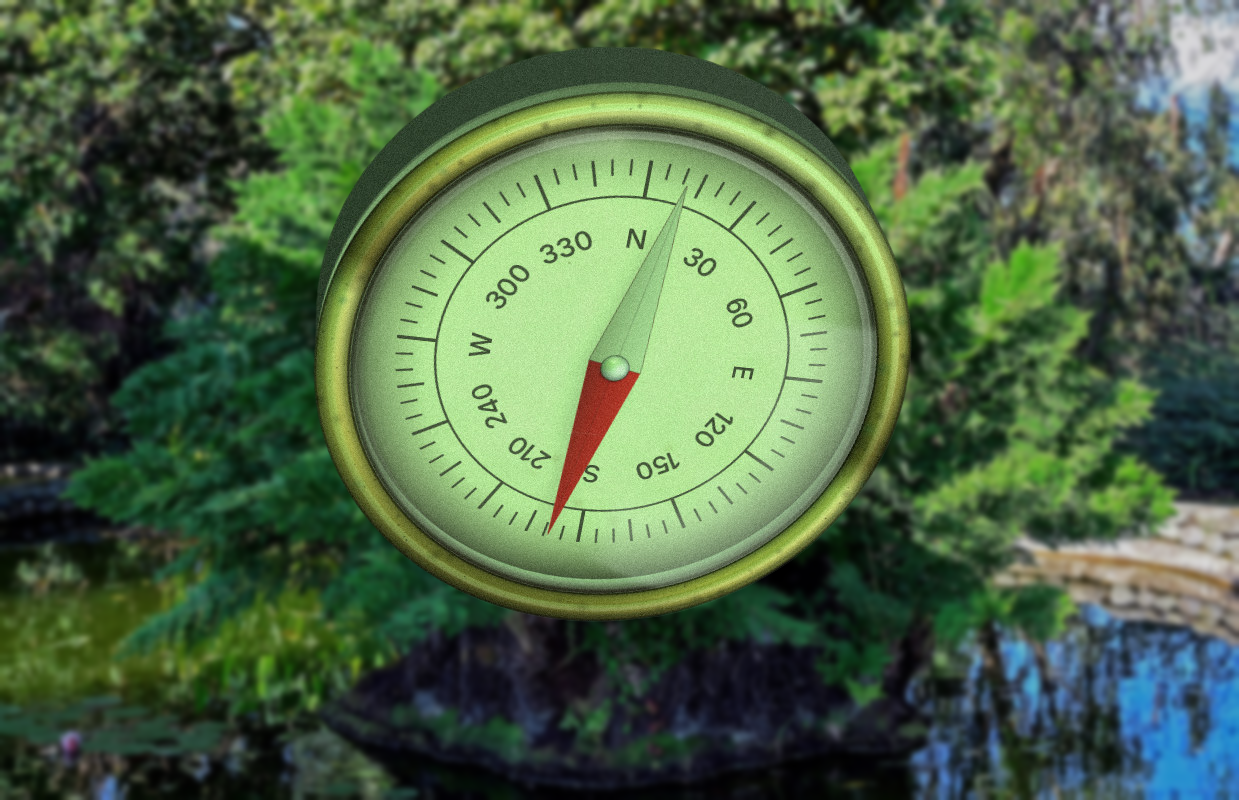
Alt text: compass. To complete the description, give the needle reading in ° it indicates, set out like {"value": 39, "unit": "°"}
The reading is {"value": 190, "unit": "°"}
